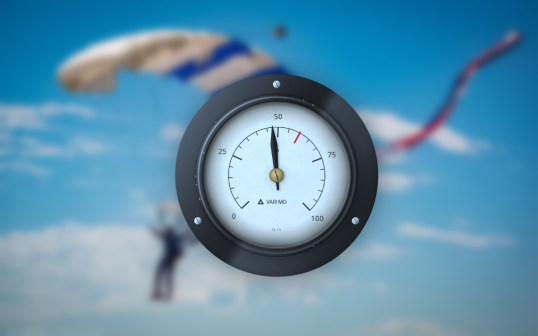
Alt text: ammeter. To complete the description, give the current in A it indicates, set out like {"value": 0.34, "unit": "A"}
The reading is {"value": 47.5, "unit": "A"}
